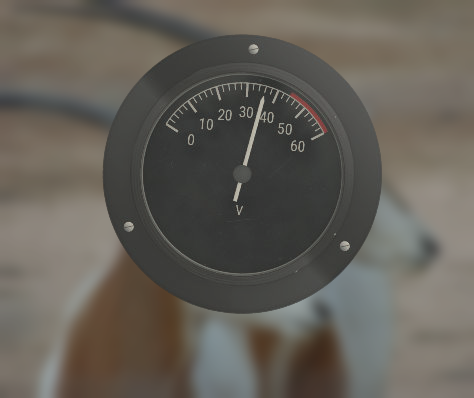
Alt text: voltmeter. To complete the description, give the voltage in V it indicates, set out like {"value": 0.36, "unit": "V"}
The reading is {"value": 36, "unit": "V"}
